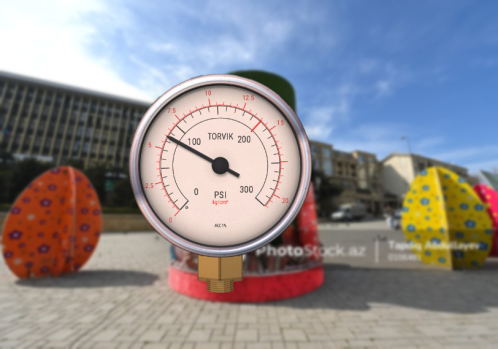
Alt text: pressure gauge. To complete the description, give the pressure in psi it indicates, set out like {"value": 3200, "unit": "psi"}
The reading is {"value": 85, "unit": "psi"}
